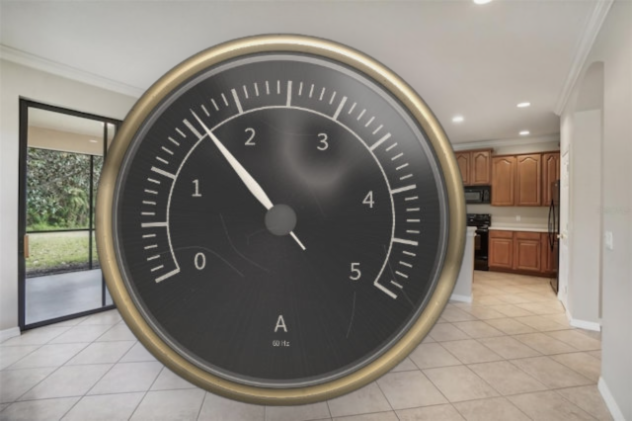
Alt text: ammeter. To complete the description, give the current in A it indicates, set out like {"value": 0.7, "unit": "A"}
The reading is {"value": 1.6, "unit": "A"}
